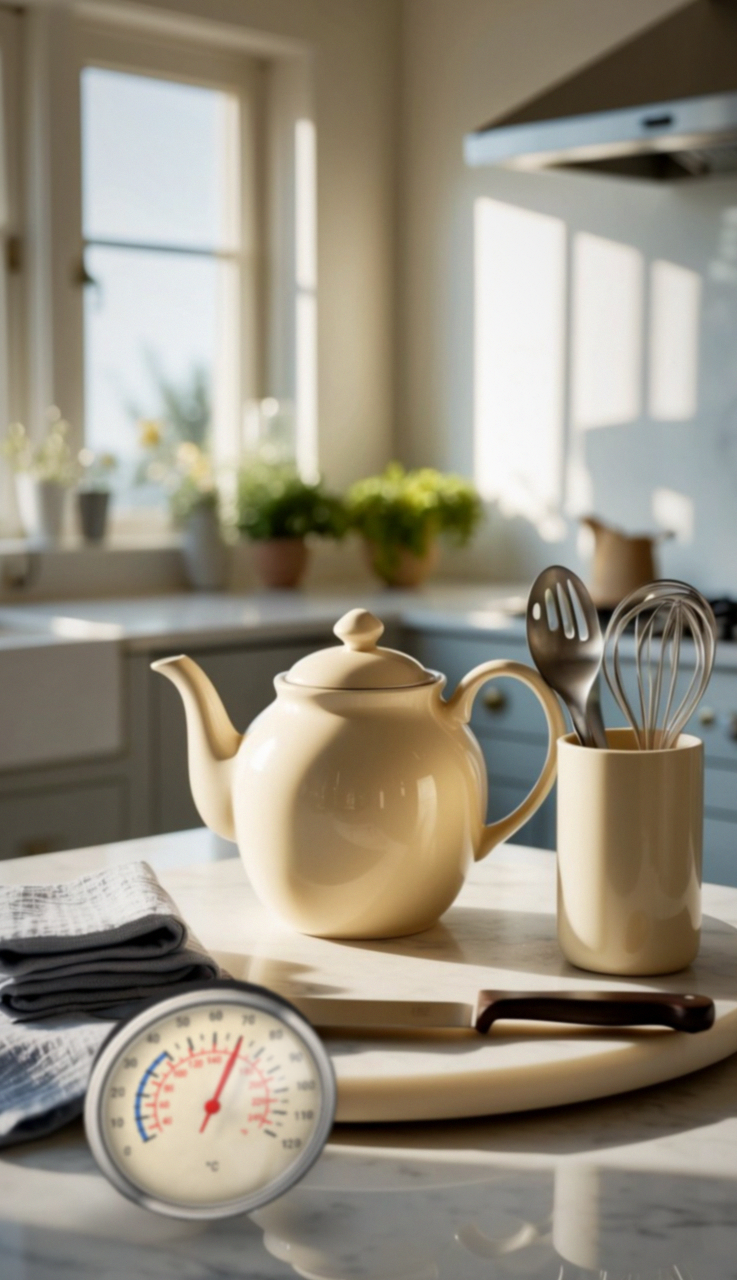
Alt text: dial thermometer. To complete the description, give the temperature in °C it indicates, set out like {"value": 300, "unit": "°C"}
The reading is {"value": 70, "unit": "°C"}
